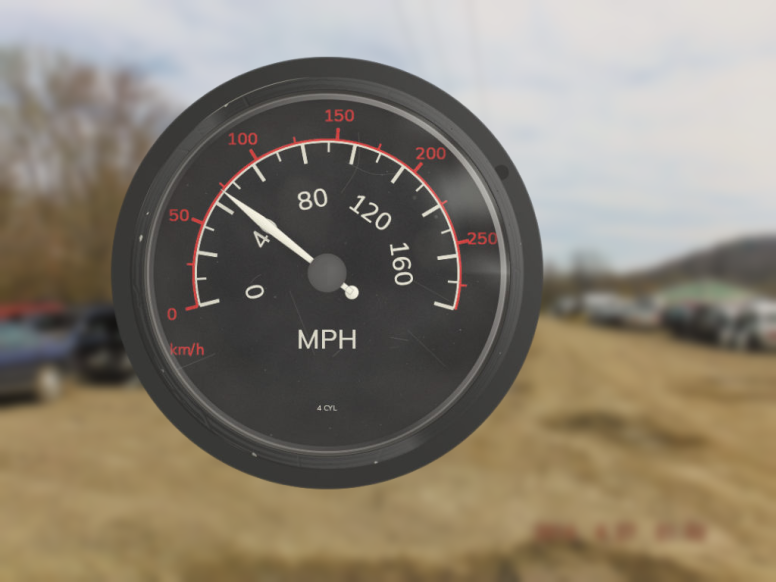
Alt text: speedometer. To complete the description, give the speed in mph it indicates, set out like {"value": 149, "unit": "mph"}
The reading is {"value": 45, "unit": "mph"}
